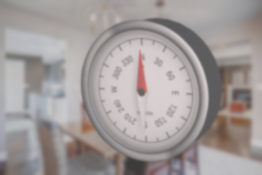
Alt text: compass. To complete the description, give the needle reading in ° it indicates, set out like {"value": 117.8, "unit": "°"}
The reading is {"value": 0, "unit": "°"}
